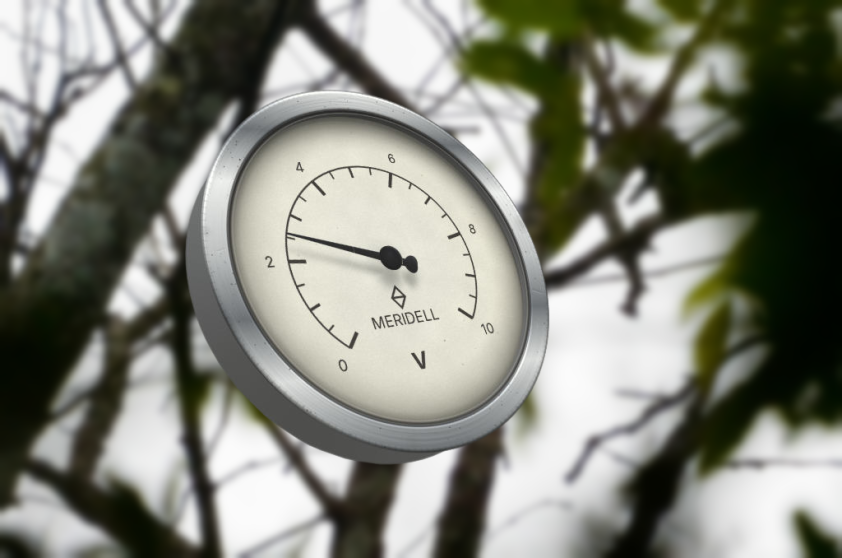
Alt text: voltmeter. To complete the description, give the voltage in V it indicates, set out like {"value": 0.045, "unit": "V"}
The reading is {"value": 2.5, "unit": "V"}
